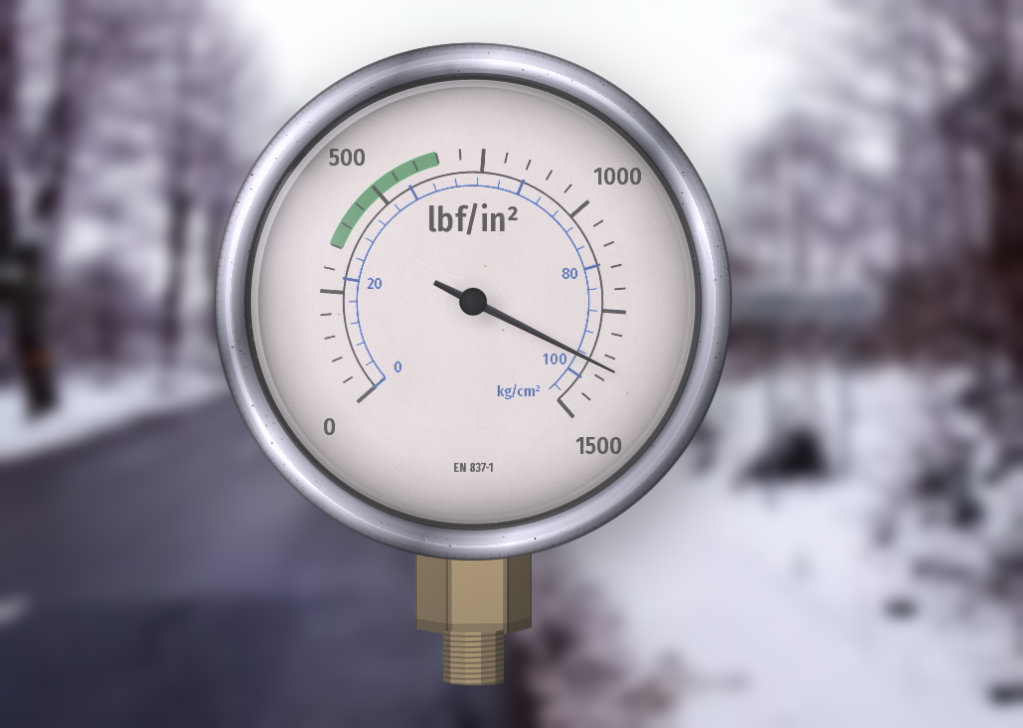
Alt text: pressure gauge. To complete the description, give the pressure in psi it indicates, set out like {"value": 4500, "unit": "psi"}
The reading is {"value": 1375, "unit": "psi"}
